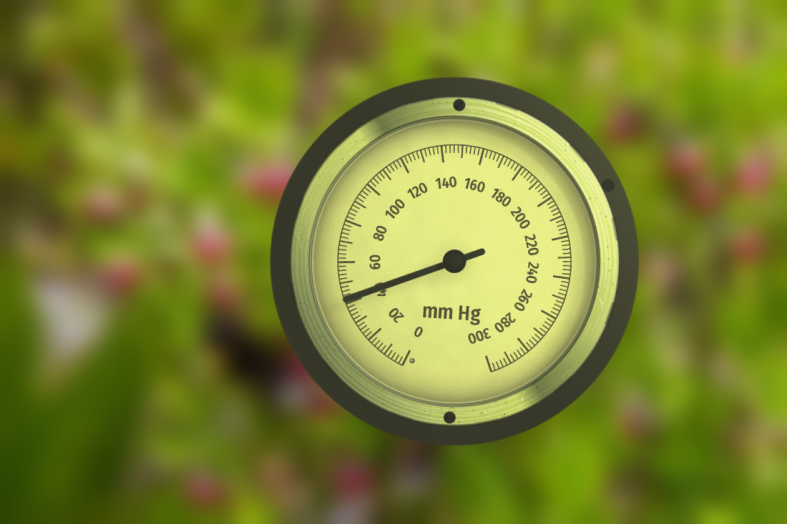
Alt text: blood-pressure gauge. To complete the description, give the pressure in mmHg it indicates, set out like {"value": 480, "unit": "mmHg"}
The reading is {"value": 42, "unit": "mmHg"}
